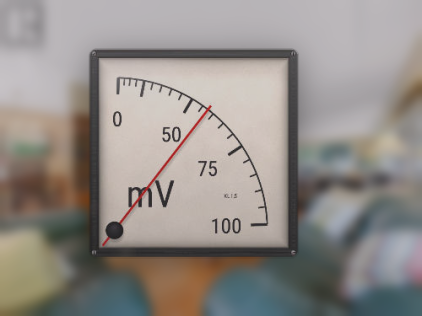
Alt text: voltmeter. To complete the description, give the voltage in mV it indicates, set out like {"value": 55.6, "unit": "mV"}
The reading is {"value": 57.5, "unit": "mV"}
